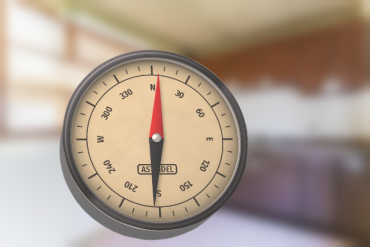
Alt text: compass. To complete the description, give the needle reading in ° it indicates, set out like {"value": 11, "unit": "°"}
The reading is {"value": 5, "unit": "°"}
